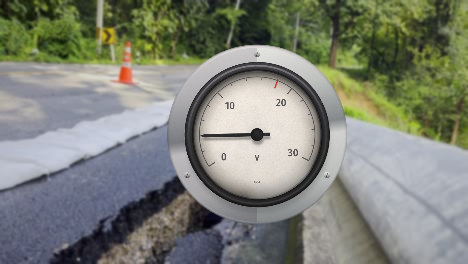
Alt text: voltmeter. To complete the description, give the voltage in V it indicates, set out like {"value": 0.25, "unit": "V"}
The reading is {"value": 4, "unit": "V"}
